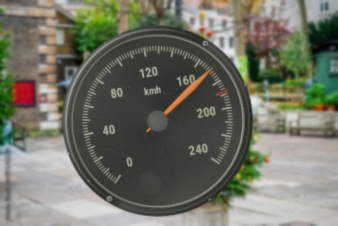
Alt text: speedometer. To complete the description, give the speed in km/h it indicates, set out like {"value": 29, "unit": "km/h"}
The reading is {"value": 170, "unit": "km/h"}
